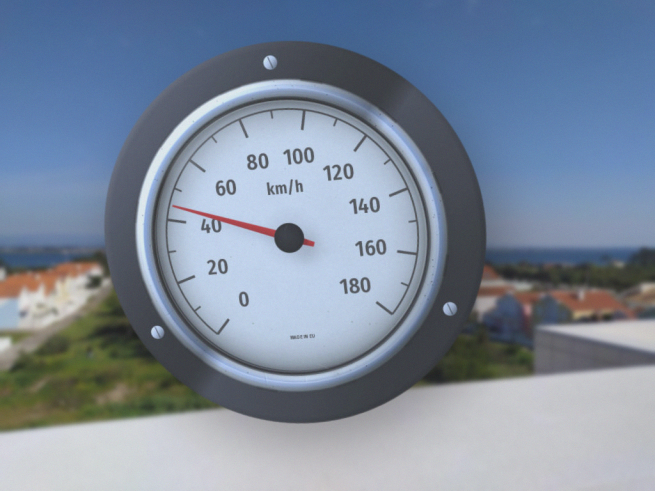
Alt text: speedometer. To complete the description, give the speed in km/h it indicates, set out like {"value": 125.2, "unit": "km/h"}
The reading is {"value": 45, "unit": "km/h"}
